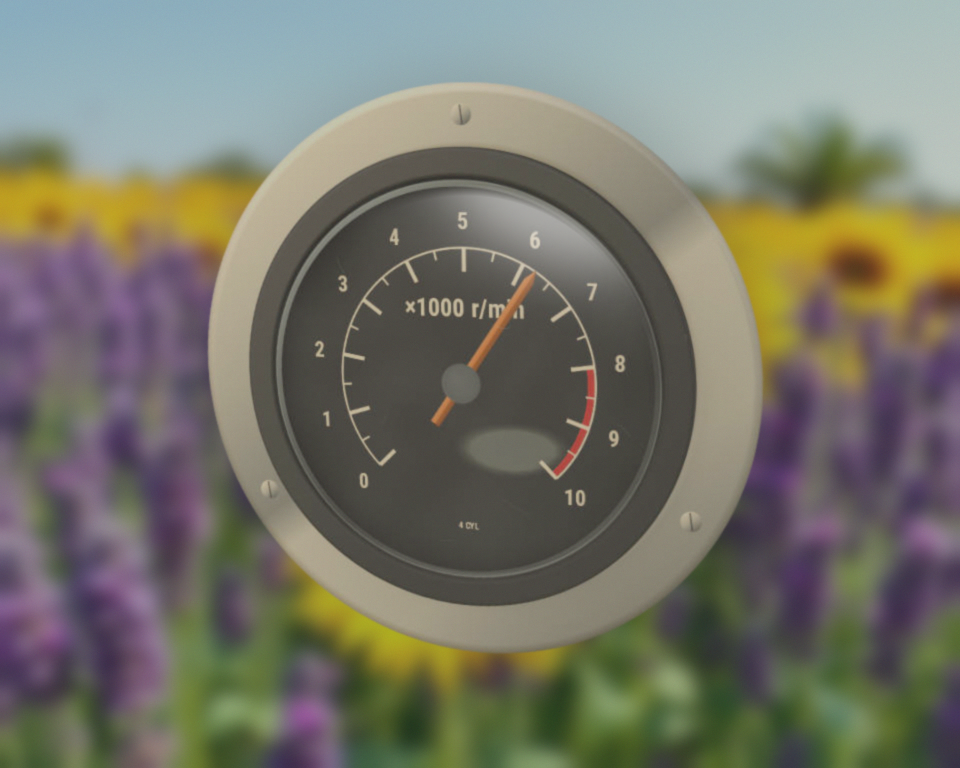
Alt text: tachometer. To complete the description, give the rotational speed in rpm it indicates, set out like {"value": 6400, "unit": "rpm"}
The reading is {"value": 6250, "unit": "rpm"}
